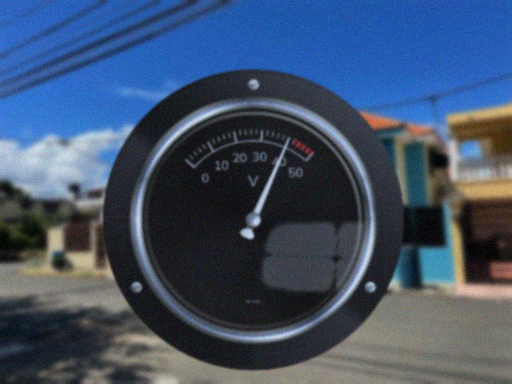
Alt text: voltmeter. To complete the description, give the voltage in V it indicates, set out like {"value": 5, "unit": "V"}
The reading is {"value": 40, "unit": "V"}
